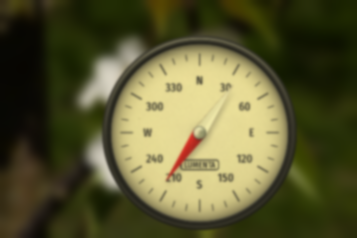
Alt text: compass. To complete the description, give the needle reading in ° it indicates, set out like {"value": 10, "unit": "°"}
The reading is {"value": 215, "unit": "°"}
